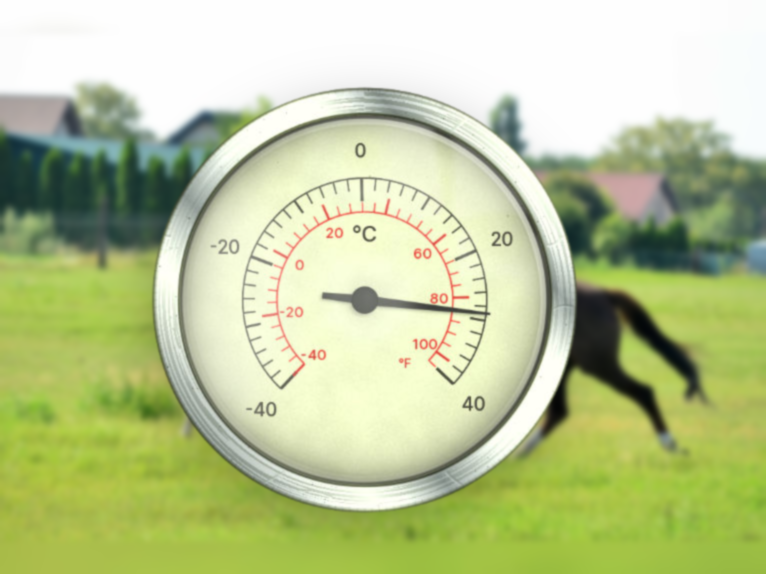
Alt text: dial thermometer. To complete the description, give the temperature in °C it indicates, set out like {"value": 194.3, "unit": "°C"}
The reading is {"value": 29, "unit": "°C"}
